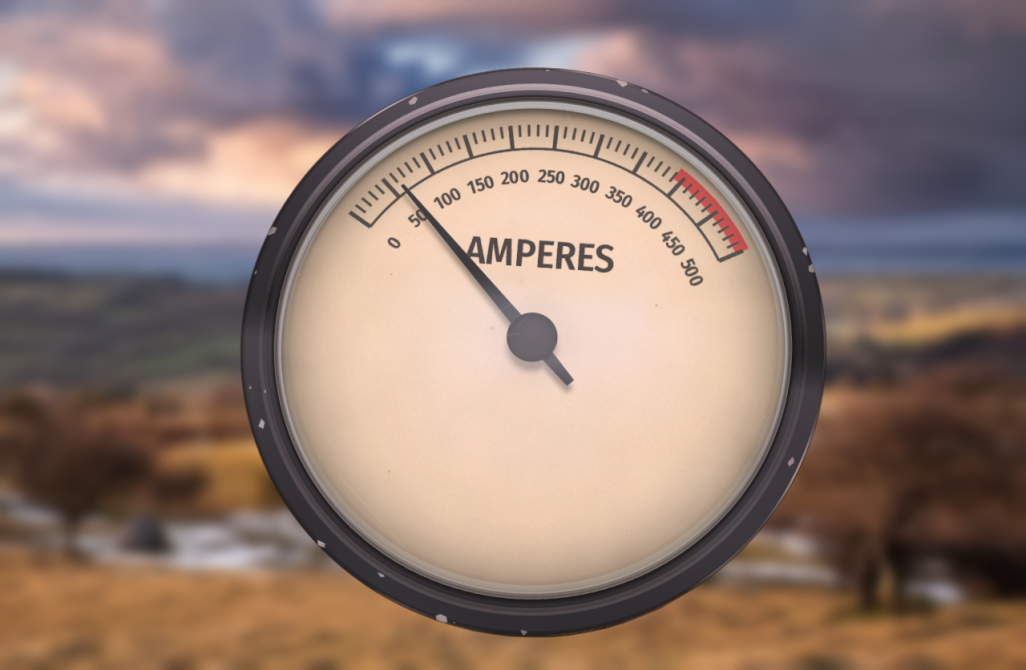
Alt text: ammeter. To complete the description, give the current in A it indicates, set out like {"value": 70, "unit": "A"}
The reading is {"value": 60, "unit": "A"}
